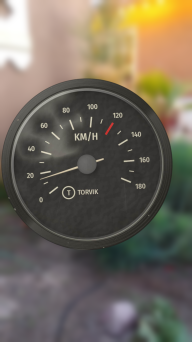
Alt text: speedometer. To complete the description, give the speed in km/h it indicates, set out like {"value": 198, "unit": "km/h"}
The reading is {"value": 15, "unit": "km/h"}
